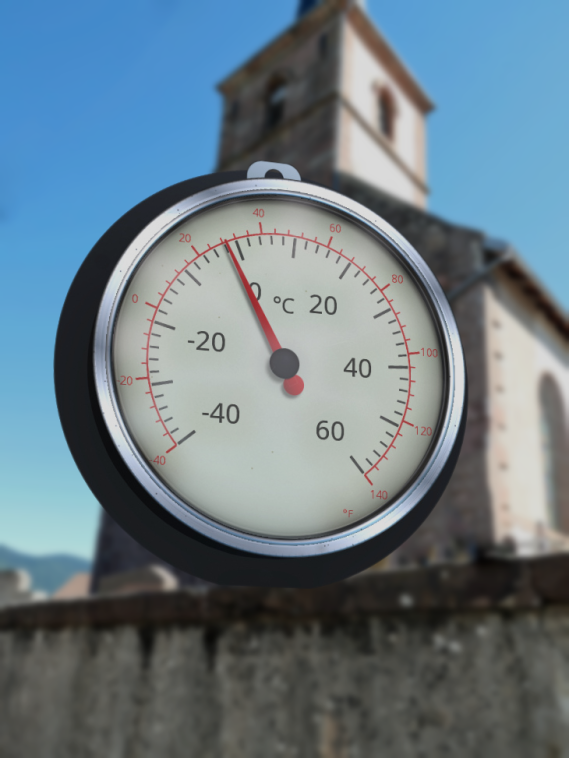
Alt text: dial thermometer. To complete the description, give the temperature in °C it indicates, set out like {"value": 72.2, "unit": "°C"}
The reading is {"value": -2, "unit": "°C"}
